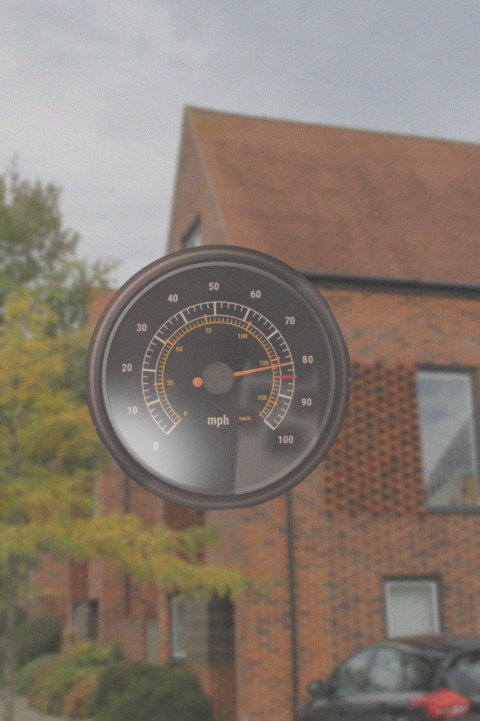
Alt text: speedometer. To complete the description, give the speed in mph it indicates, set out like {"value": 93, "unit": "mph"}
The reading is {"value": 80, "unit": "mph"}
